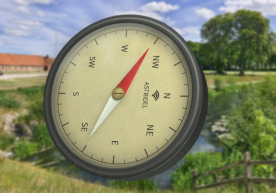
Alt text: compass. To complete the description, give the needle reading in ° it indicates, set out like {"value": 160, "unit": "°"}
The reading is {"value": 300, "unit": "°"}
